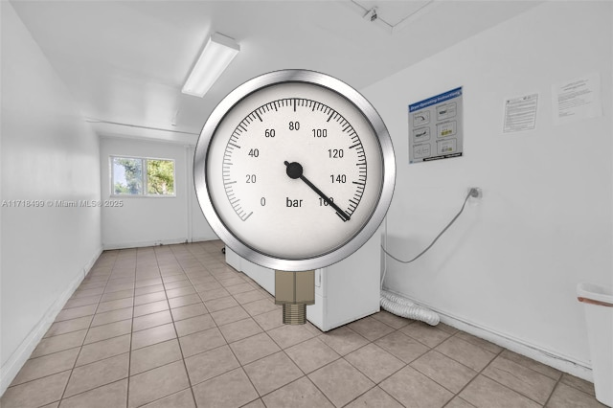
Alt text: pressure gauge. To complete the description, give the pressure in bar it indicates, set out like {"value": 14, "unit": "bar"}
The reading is {"value": 158, "unit": "bar"}
